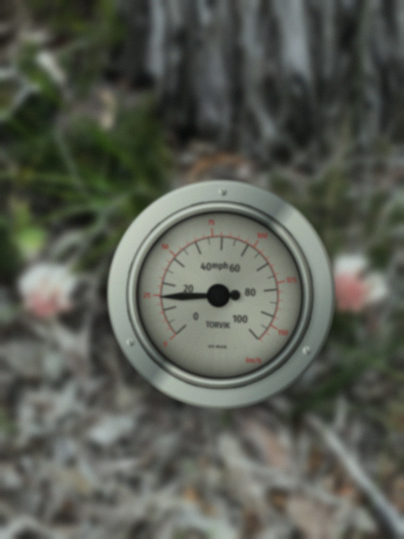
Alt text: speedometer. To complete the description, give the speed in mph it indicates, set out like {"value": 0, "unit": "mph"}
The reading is {"value": 15, "unit": "mph"}
